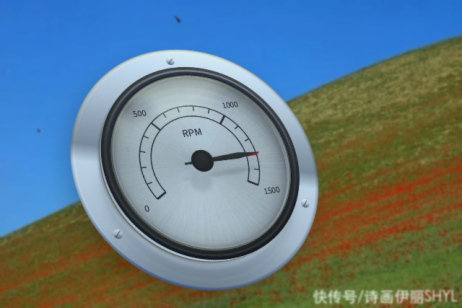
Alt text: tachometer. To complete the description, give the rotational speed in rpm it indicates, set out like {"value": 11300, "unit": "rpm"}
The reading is {"value": 1300, "unit": "rpm"}
